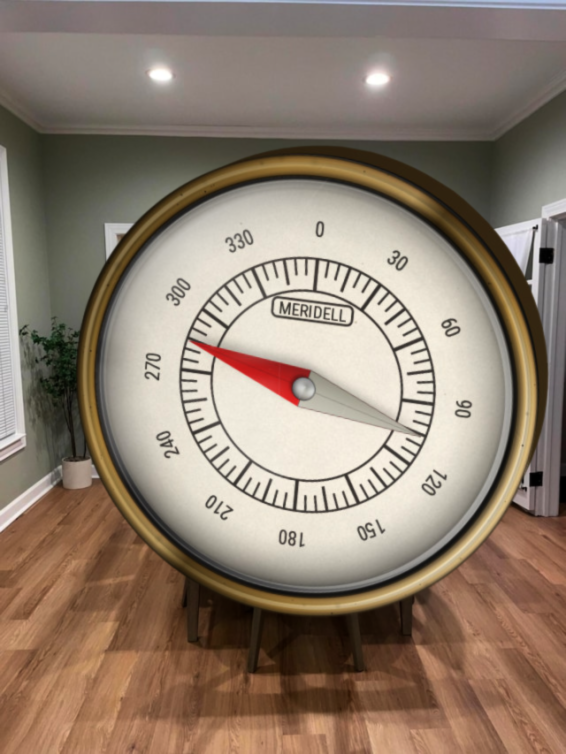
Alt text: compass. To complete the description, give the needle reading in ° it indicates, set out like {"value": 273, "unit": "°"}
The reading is {"value": 285, "unit": "°"}
